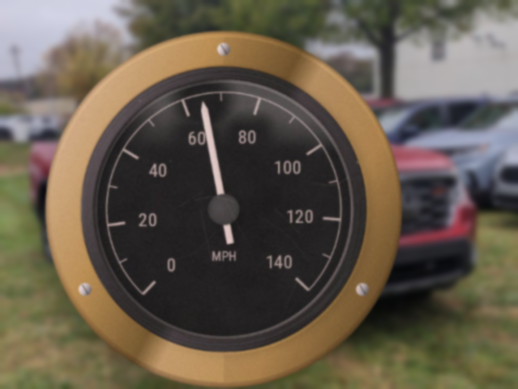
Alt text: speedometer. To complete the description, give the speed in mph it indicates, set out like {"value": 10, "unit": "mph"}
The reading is {"value": 65, "unit": "mph"}
